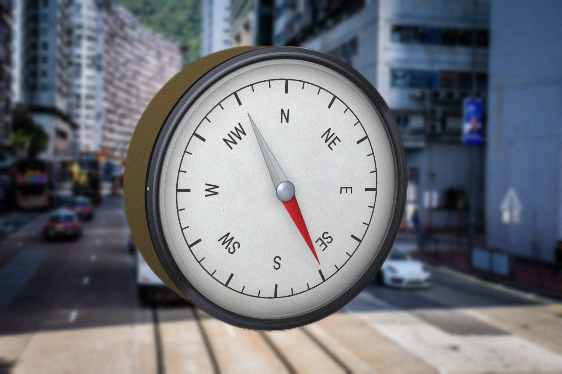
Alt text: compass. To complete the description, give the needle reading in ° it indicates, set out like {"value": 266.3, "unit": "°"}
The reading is {"value": 150, "unit": "°"}
